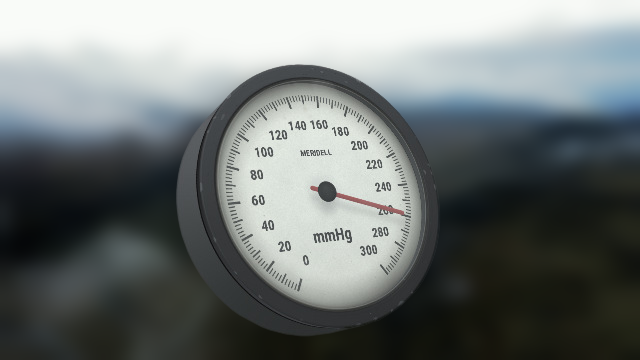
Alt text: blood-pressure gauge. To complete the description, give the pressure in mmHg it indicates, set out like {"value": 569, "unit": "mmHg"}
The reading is {"value": 260, "unit": "mmHg"}
